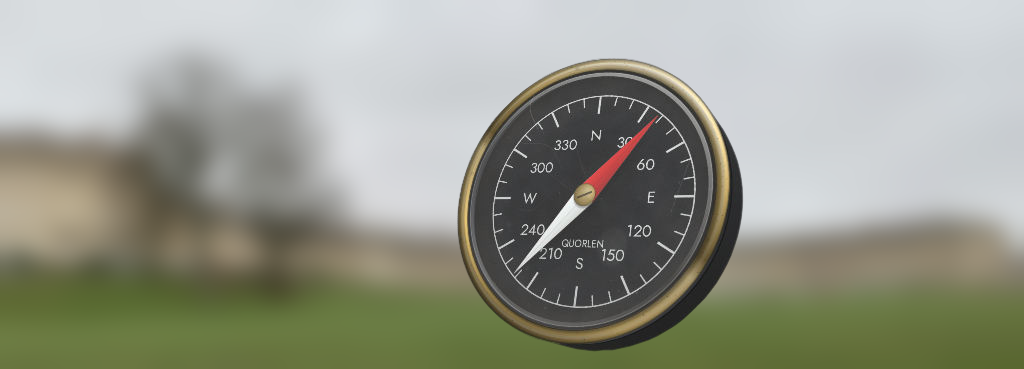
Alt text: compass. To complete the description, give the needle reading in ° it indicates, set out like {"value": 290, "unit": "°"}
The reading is {"value": 40, "unit": "°"}
